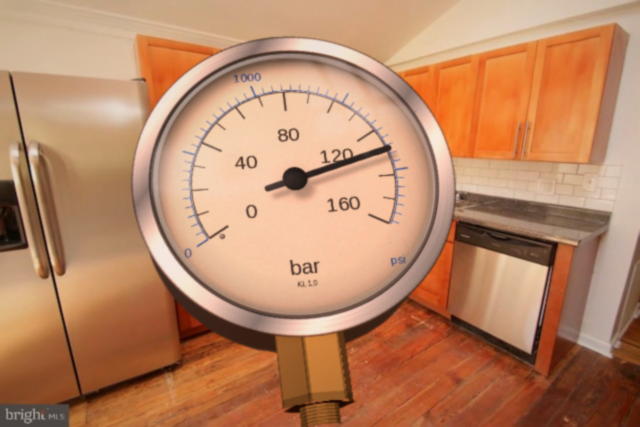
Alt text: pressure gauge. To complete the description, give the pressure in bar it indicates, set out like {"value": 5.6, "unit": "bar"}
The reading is {"value": 130, "unit": "bar"}
